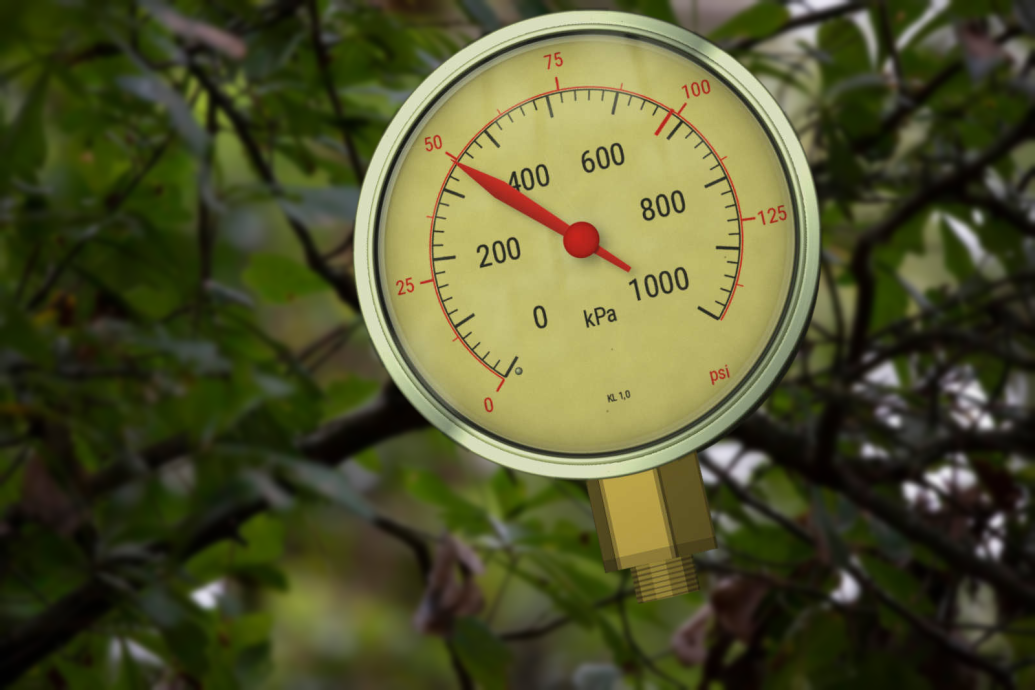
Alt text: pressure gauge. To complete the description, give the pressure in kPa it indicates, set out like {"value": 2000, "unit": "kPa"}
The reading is {"value": 340, "unit": "kPa"}
